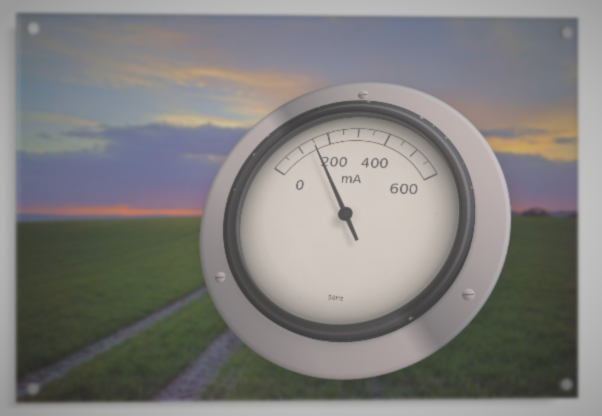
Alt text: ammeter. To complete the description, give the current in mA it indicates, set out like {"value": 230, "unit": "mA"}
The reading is {"value": 150, "unit": "mA"}
